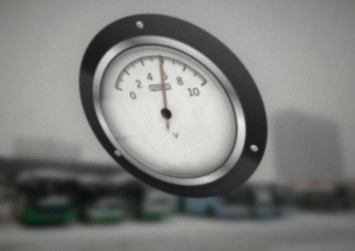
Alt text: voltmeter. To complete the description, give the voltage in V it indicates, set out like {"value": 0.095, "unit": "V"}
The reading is {"value": 6, "unit": "V"}
